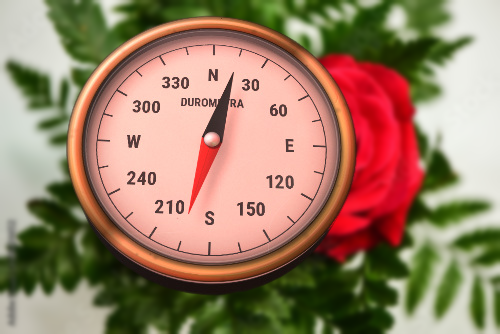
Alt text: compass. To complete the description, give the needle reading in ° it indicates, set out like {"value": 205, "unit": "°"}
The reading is {"value": 195, "unit": "°"}
